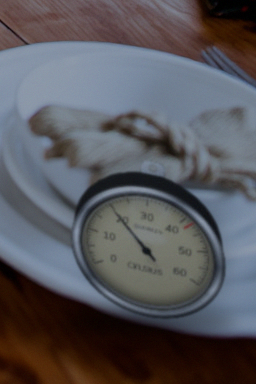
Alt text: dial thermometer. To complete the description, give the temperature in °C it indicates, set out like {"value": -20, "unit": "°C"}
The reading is {"value": 20, "unit": "°C"}
